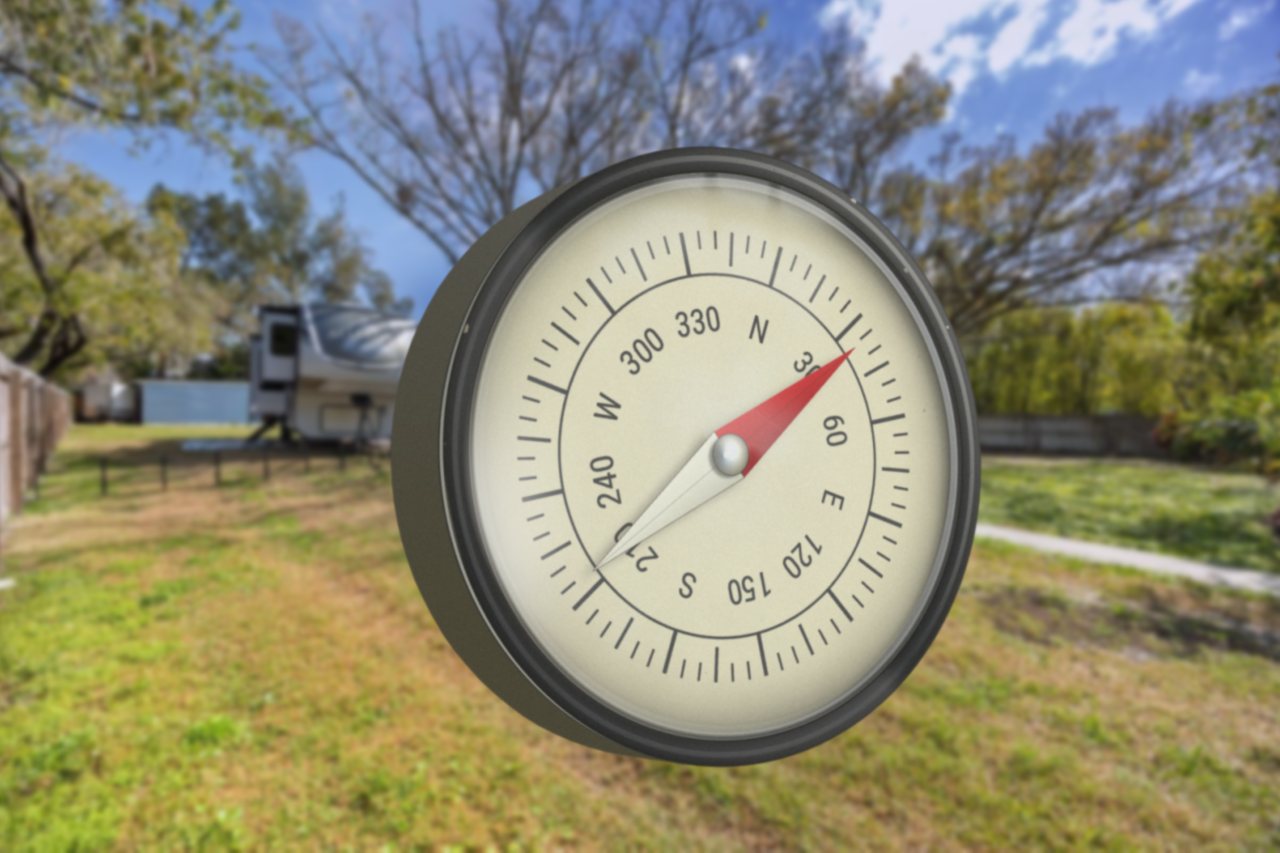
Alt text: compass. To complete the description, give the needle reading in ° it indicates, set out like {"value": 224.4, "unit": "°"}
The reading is {"value": 35, "unit": "°"}
